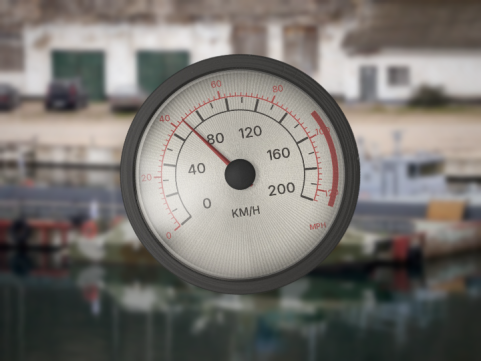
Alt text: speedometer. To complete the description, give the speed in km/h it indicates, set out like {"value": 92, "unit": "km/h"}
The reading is {"value": 70, "unit": "km/h"}
